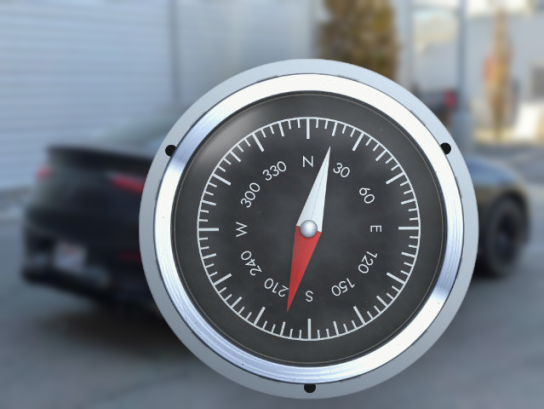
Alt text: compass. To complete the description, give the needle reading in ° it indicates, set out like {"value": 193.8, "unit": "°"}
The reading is {"value": 195, "unit": "°"}
